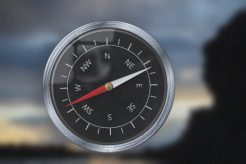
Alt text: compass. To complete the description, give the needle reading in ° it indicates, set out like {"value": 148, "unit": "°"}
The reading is {"value": 247.5, "unit": "°"}
